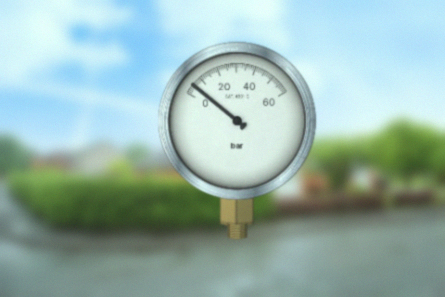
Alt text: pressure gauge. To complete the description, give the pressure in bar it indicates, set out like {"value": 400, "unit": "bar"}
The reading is {"value": 5, "unit": "bar"}
